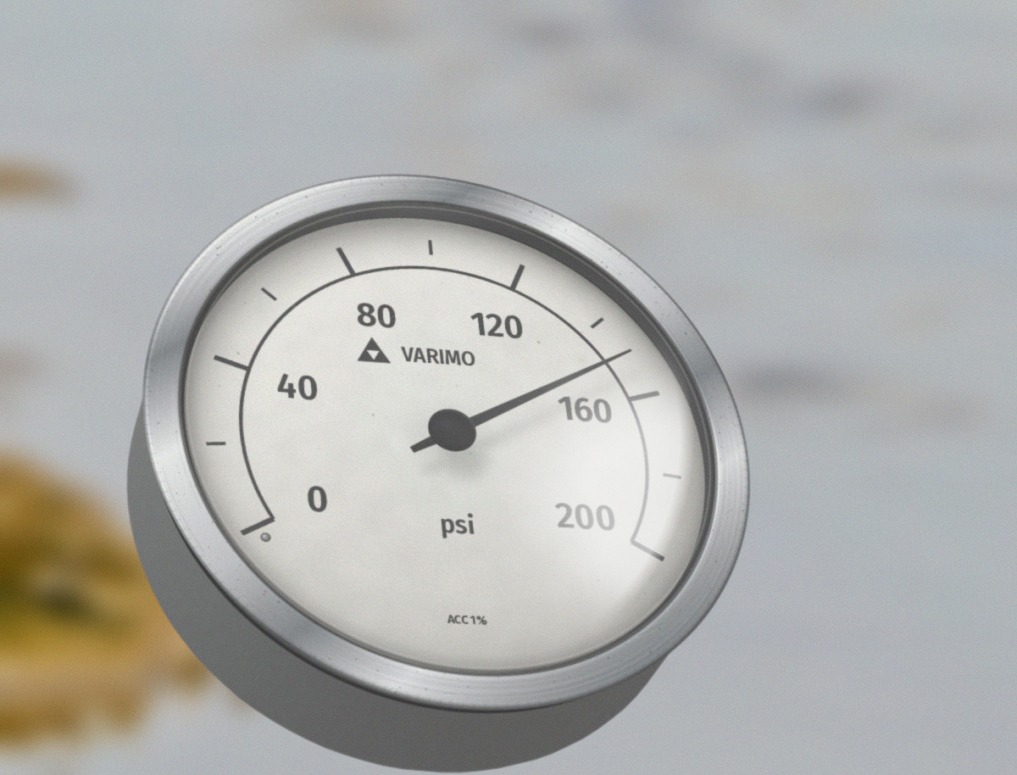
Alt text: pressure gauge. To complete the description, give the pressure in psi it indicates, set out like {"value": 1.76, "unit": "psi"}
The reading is {"value": 150, "unit": "psi"}
